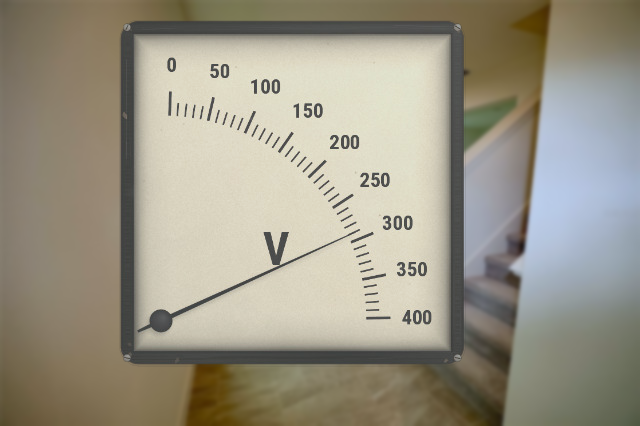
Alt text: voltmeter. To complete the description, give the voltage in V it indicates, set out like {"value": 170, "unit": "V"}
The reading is {"value": 290, "unit": "V"}
